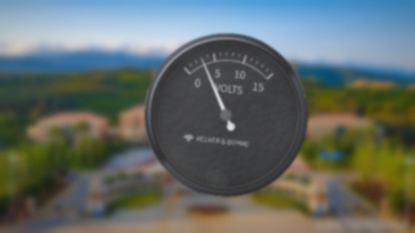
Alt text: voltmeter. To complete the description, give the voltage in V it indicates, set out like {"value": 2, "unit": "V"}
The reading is {"value": 3, "unit": "V"}
